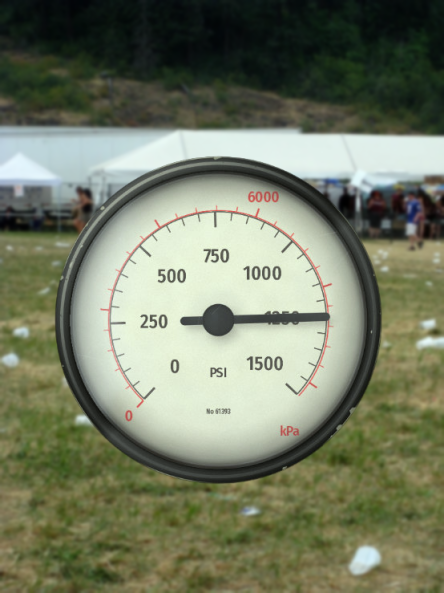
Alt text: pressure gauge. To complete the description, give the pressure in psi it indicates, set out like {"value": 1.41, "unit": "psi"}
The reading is {"value": 1250, "unit": "psi"}
